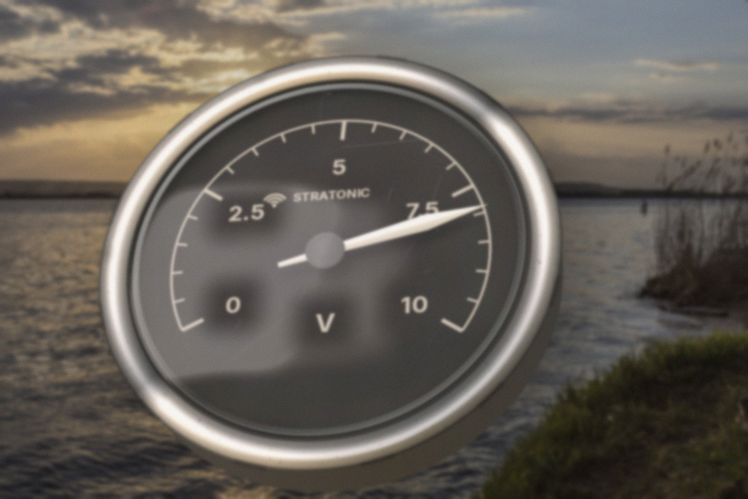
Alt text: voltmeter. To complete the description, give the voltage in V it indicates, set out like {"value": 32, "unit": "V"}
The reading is {"value": 8, "unit": "V"}
